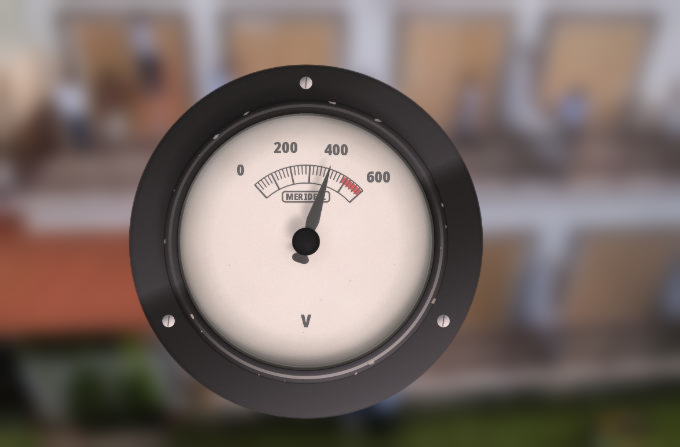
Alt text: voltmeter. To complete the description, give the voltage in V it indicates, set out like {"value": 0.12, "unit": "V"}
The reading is {"value": 400, "unit": "V"}
